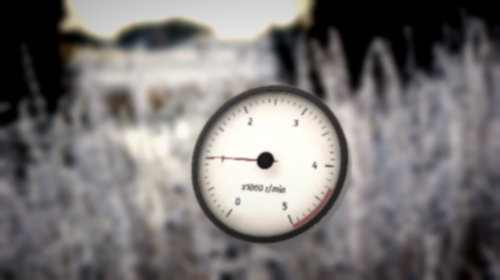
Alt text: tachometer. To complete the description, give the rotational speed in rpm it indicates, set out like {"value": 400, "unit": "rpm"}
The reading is {"value": 1000, "unit": "rpm"}
